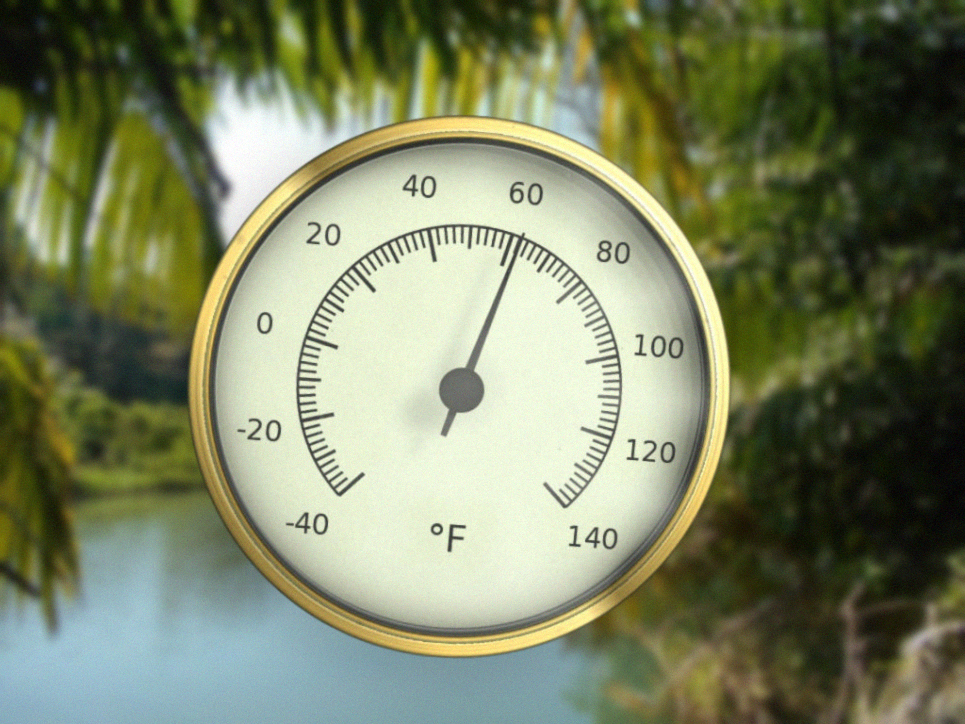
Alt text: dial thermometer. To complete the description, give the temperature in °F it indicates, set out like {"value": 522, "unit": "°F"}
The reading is {"value": 62, "unit": "°F"}
